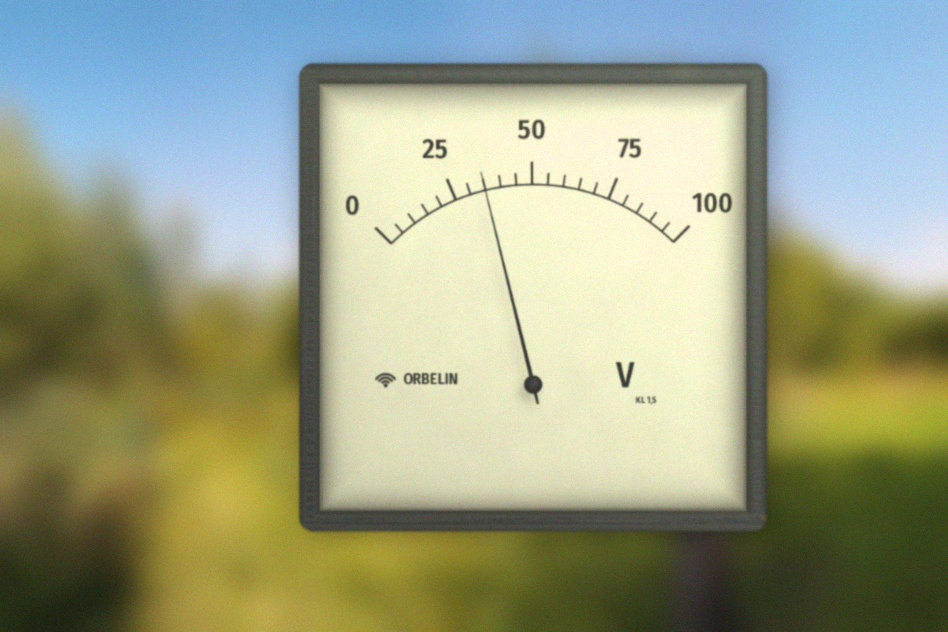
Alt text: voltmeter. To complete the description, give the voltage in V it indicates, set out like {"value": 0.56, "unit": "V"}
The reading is {"value": 35, "unit": "V"}
